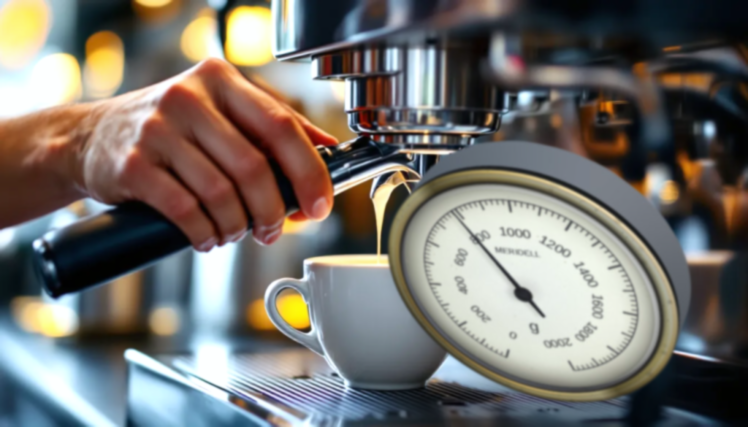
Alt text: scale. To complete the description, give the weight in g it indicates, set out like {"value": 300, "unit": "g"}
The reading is {"value": 800, "unit": "g"}
